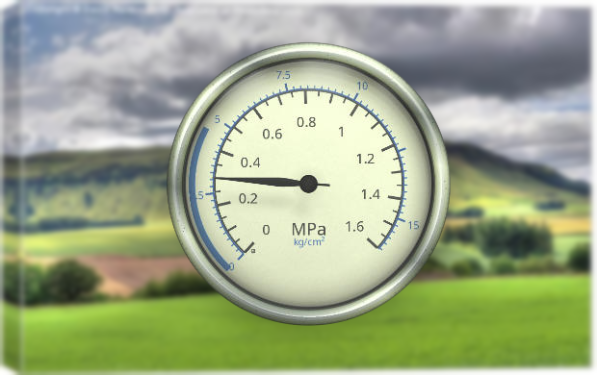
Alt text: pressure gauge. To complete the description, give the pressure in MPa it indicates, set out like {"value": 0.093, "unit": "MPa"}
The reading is {"value": 0.3, "unit": "MPa"}
